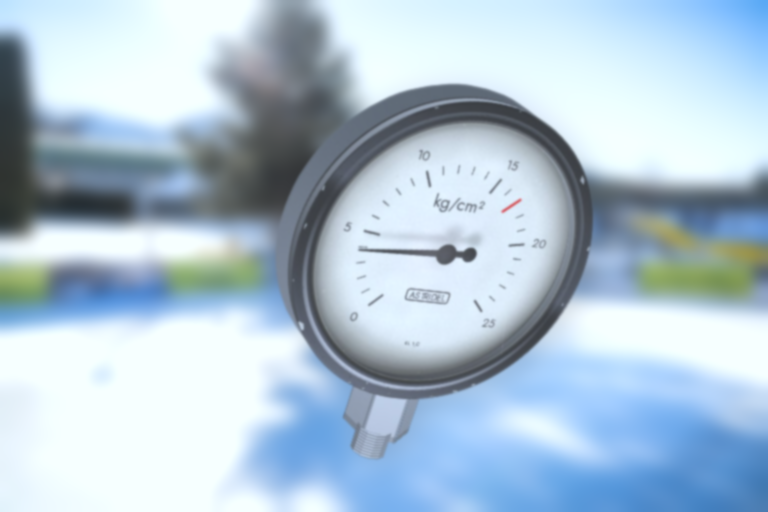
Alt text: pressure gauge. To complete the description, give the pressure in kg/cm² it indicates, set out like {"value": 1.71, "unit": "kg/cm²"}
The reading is {"value": 4, "unit": "kg/cm²"}
